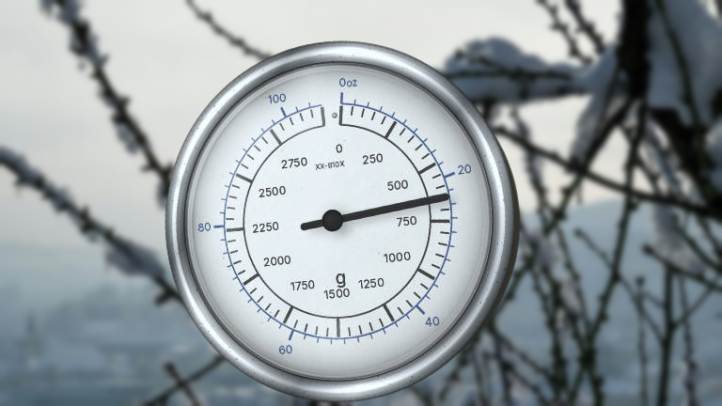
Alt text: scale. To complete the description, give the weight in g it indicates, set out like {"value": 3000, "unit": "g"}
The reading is {"value": 650, "unit": "g"}
